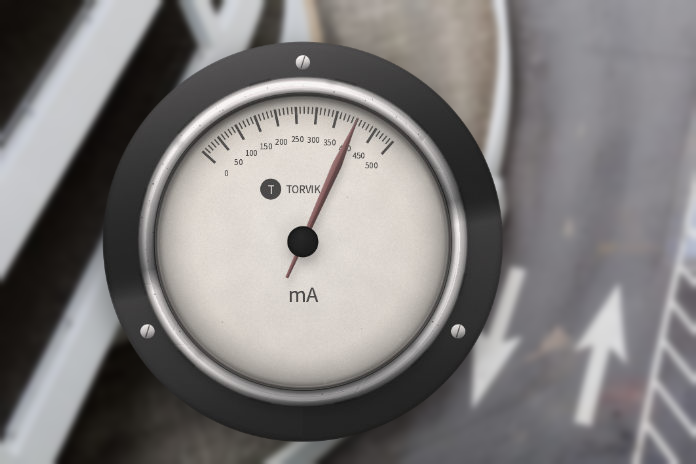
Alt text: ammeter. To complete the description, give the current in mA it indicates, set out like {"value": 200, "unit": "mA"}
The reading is {"value": 400, "unit": "mA"}
